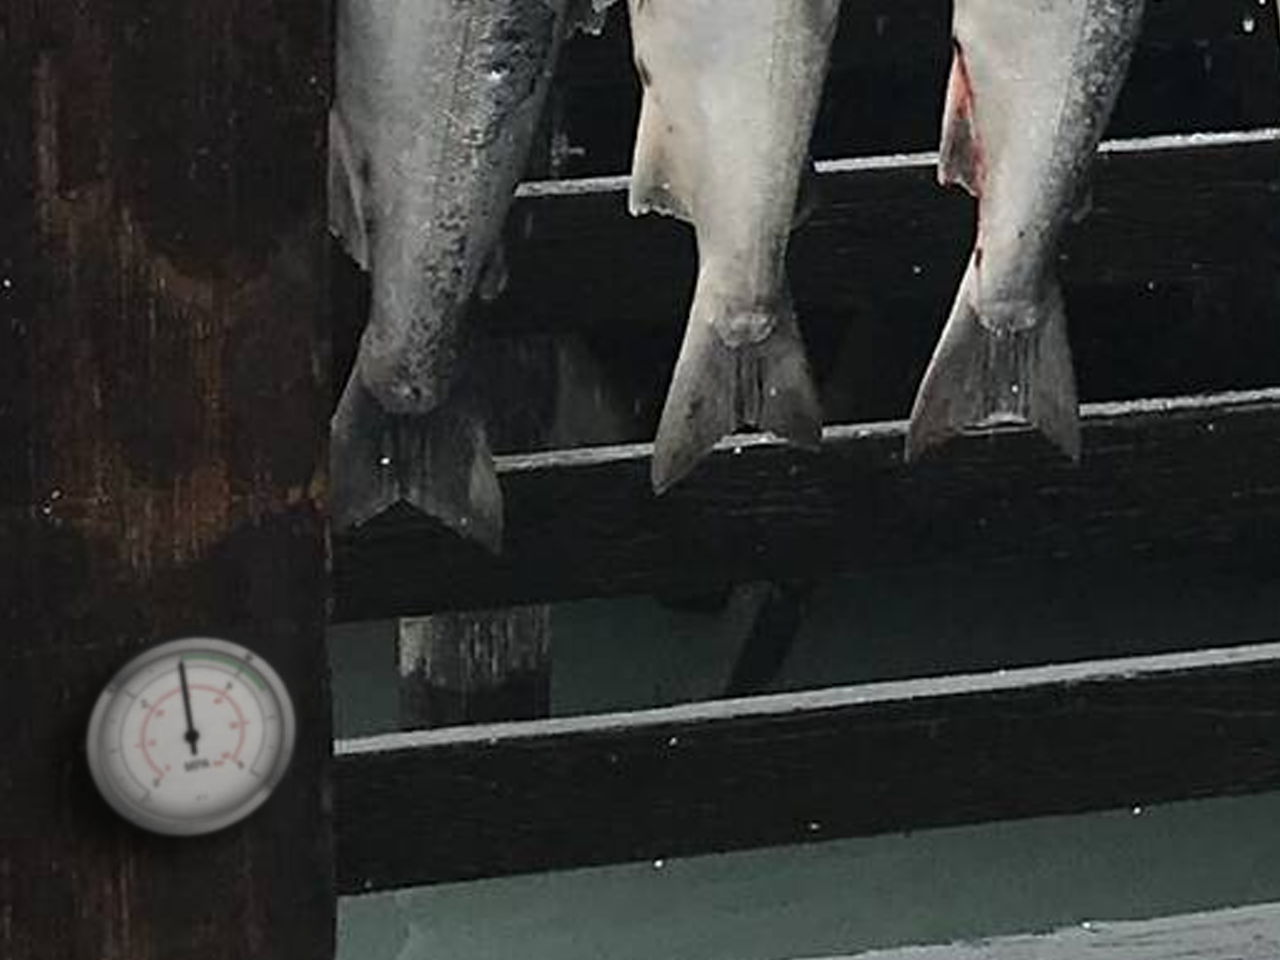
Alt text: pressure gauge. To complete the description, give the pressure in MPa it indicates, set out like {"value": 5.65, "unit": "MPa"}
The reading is {"value": 3, "unit": "MPa"}
